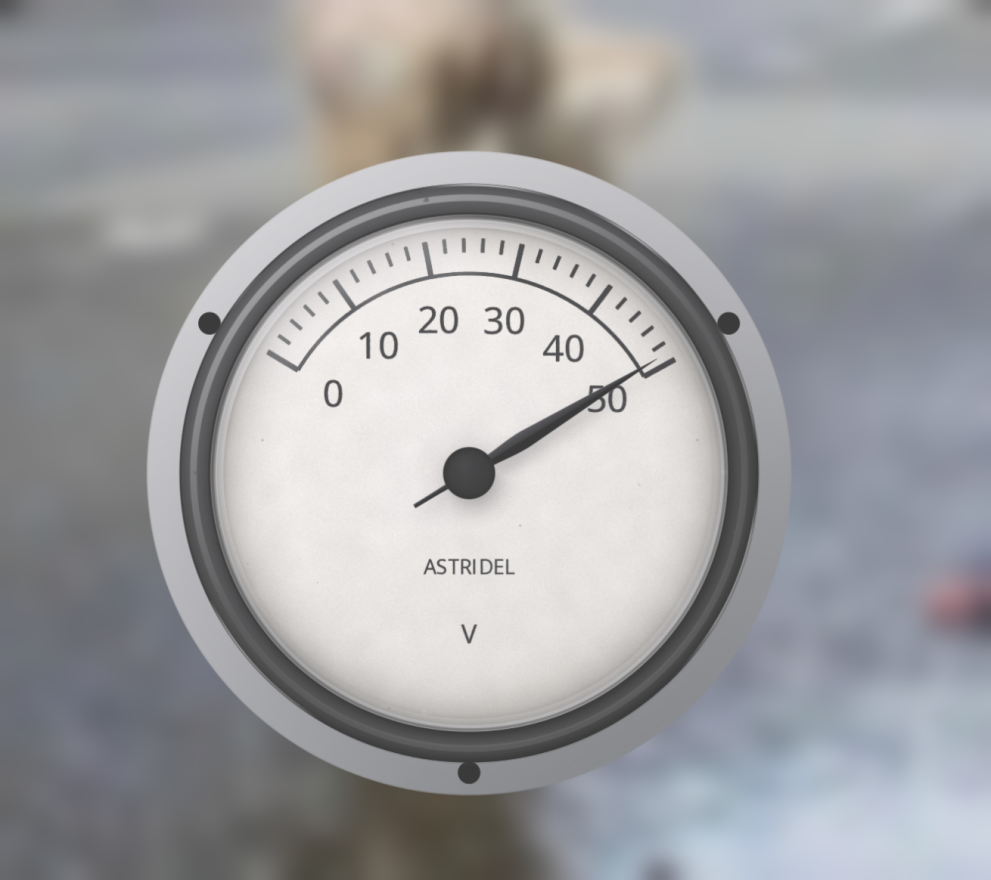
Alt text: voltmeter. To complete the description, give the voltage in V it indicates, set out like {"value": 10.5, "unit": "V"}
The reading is {"value": 49, "unit": "V"}
